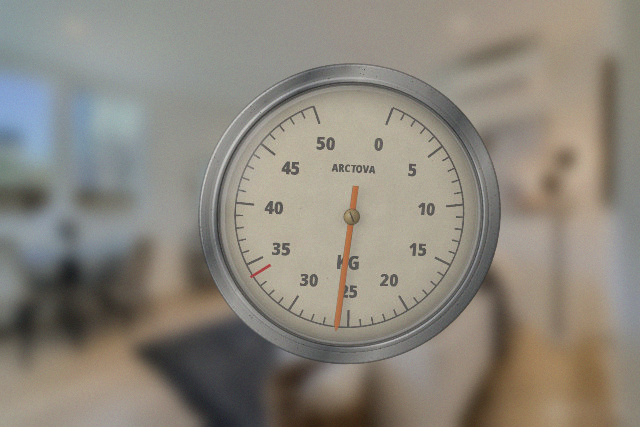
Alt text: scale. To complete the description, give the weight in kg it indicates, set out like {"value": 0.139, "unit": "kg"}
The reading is {"value": 26, "unit": "kg"}
